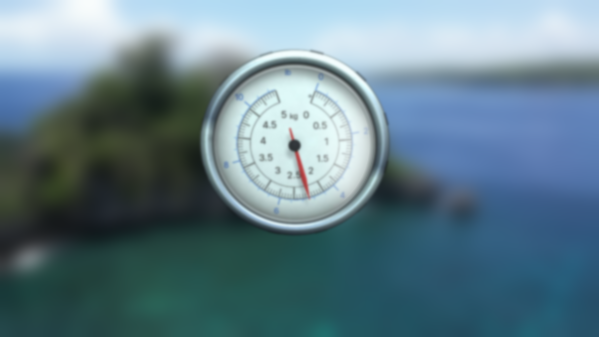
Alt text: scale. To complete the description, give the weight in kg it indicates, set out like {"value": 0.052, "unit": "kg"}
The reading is {"value": 2.25, "unit": "kg"}
